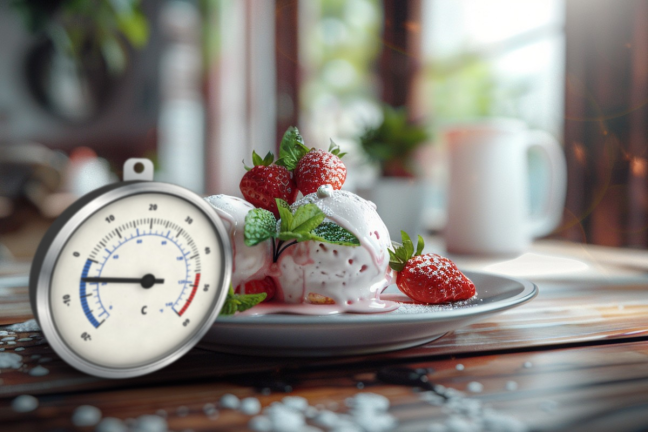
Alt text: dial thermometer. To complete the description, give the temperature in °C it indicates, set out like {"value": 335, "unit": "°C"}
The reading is {"value": -5, "unit": "°C"}
